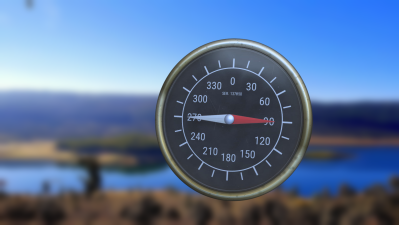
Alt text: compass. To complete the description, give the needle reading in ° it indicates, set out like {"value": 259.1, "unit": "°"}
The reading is {"value": 90, "unit": "°"}
